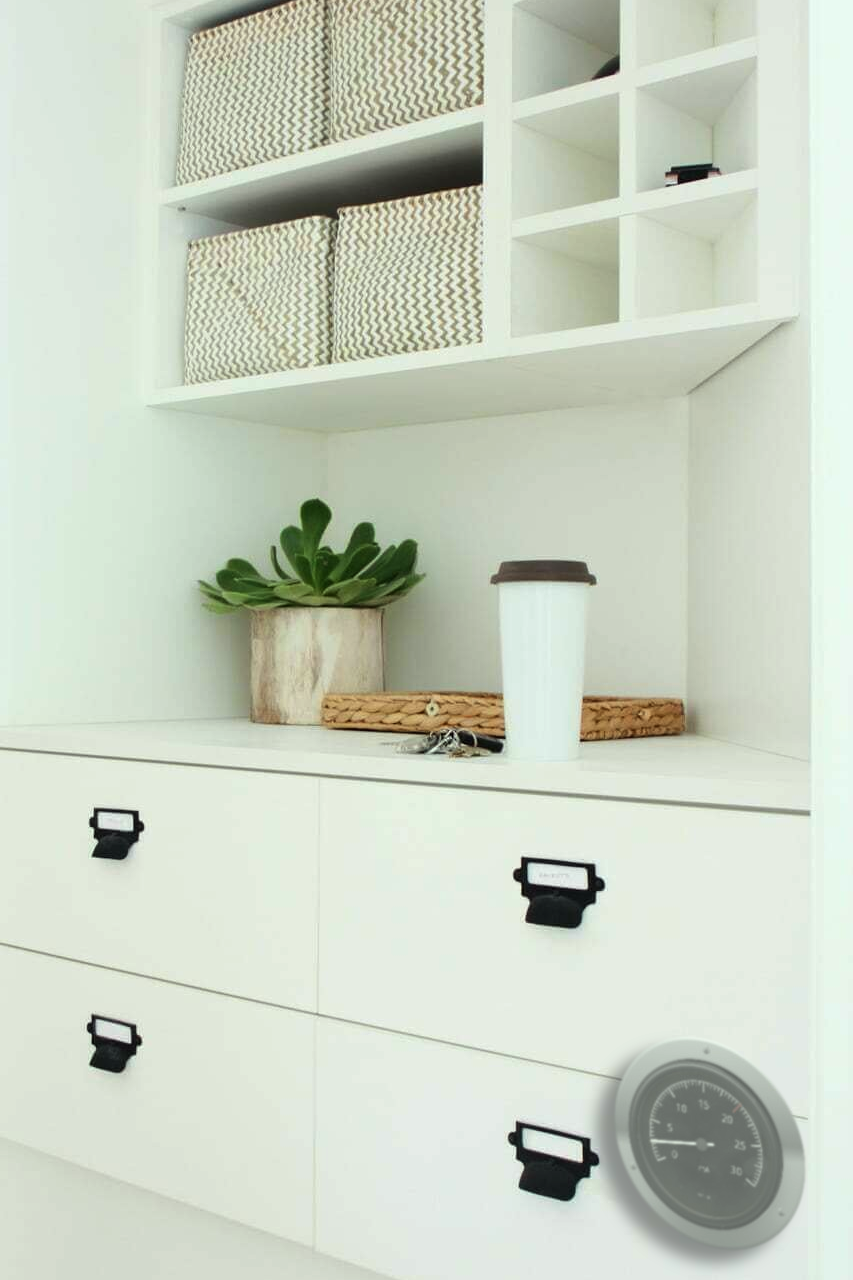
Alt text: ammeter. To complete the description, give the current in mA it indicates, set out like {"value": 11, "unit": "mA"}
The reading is {"value": 2.5, "unit": "mA"}
